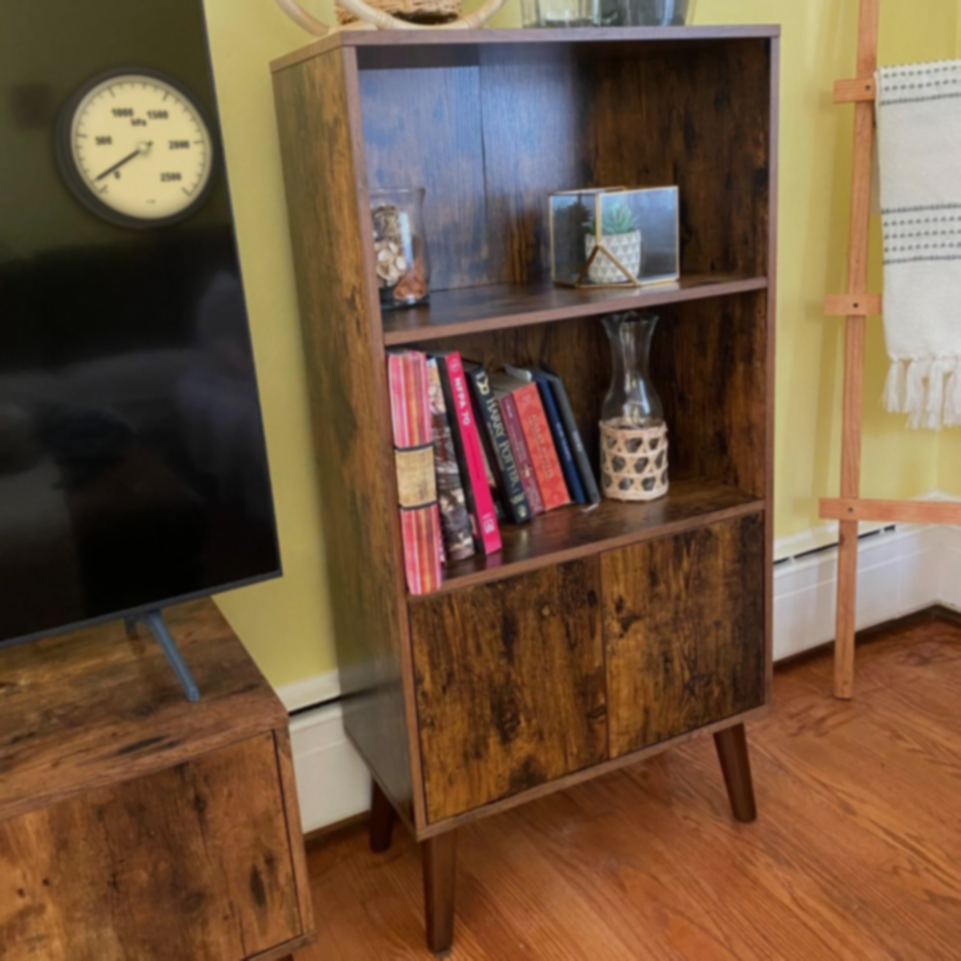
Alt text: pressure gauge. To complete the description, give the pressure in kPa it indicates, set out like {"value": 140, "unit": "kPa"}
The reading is {"value": 100, "unit": "kPa"}
